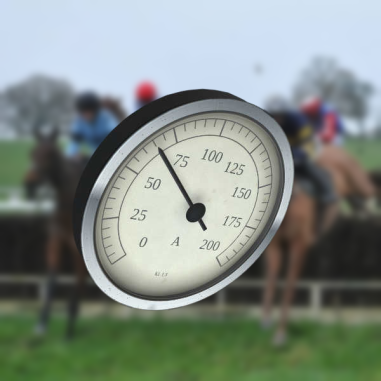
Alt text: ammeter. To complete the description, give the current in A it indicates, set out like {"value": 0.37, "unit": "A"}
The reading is {"value": 65, "unit": "A"}
